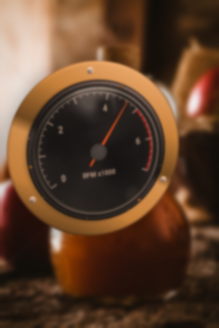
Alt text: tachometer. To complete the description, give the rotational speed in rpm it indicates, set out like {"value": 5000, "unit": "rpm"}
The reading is {"value": 4600, "unit": "rpm"}
